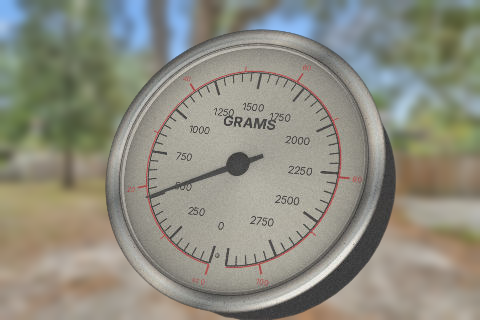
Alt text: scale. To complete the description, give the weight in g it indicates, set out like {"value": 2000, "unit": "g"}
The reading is {"value": 500, "unit": "g"}
